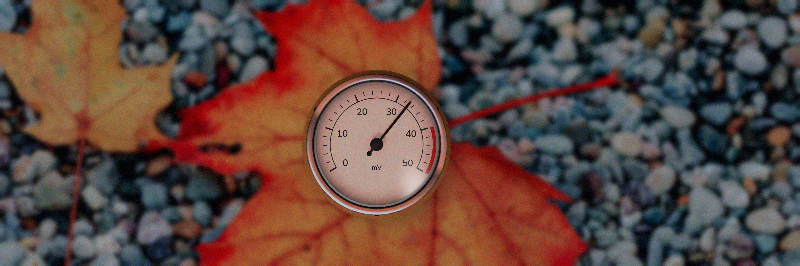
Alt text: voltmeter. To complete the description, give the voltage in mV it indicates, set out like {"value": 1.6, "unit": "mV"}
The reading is {"value": 33, "unit": "mV"}
